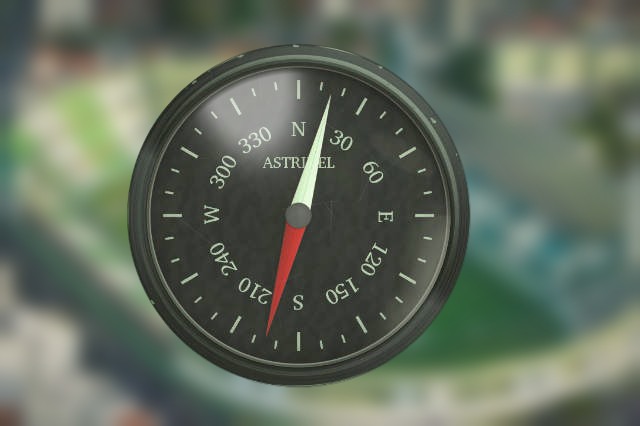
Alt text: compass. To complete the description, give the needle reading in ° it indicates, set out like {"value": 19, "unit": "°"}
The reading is {"value": 195, "unit": "°"}
